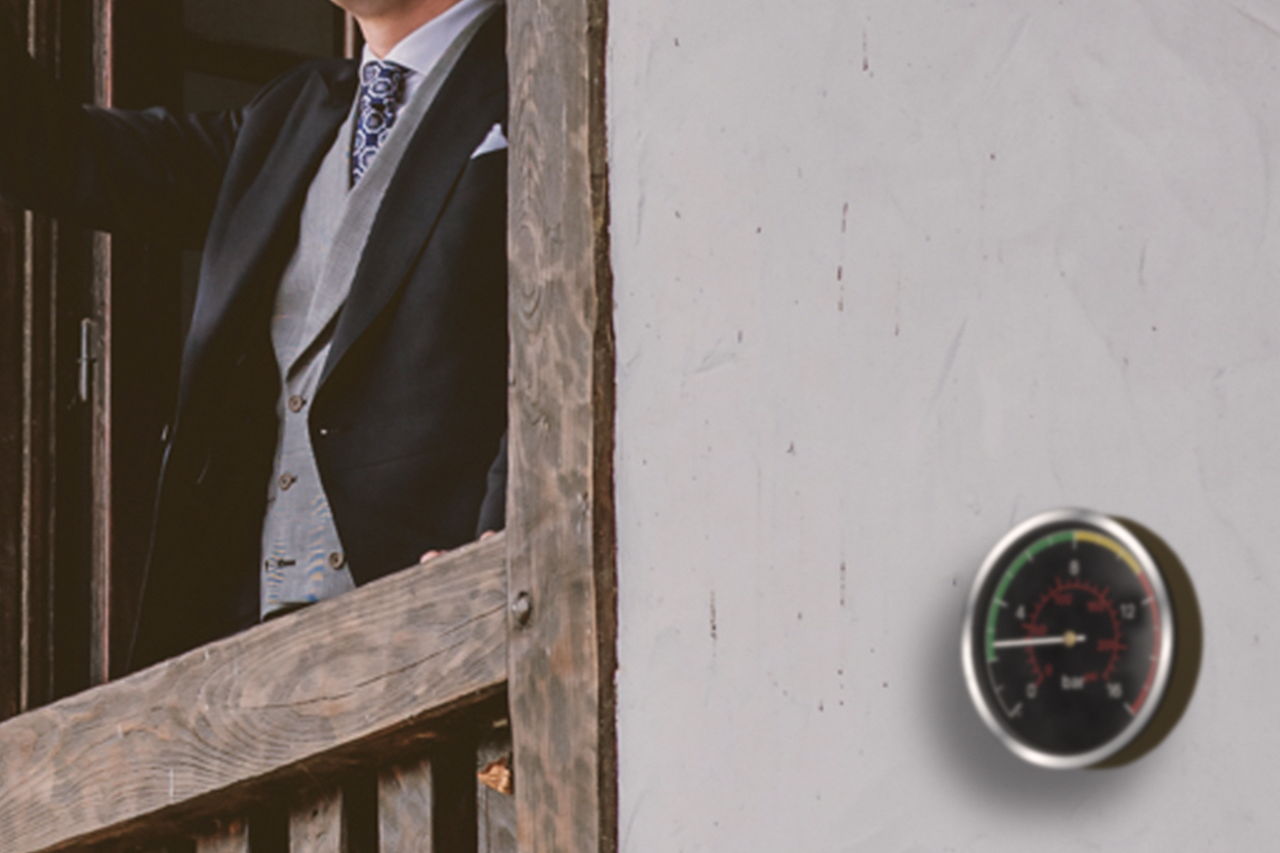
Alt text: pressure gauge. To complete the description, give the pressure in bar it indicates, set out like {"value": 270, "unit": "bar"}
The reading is {"value": 2.5, "unit": "bar"}
